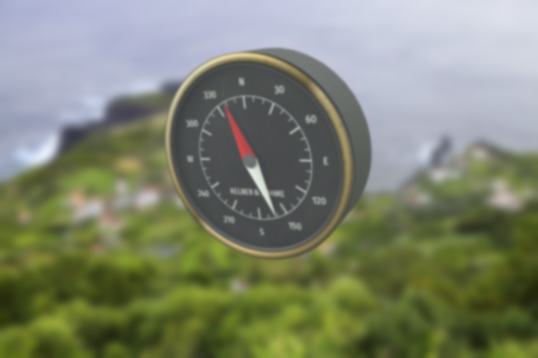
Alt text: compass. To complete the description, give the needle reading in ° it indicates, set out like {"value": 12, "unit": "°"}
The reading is {"value": 340, "unit": "°"}
